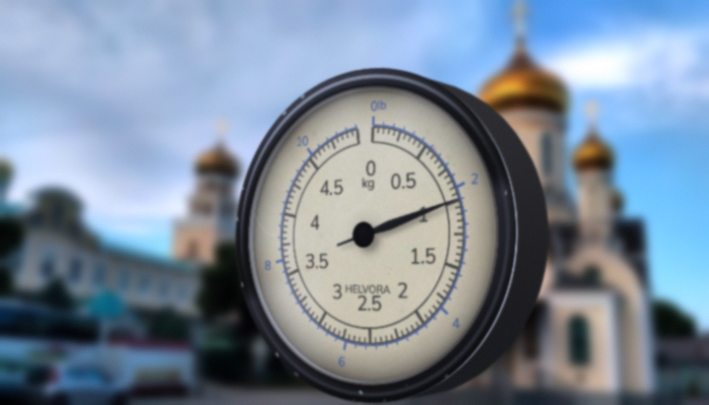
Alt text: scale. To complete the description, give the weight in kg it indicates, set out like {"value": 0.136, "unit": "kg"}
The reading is {"value": 1, "unit": "kg"}
